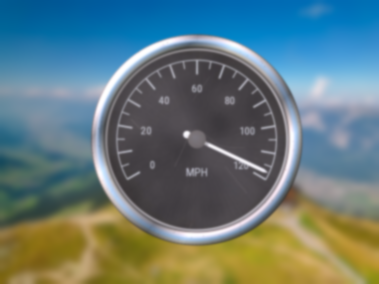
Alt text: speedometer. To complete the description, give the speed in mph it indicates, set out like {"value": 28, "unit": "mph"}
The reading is {"value": 117.5, "unit": "mph"}
